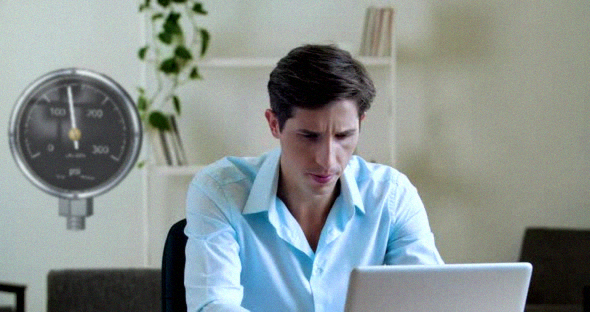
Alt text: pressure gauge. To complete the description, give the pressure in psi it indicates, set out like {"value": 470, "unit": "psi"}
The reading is {"value": 140, "unit": "psi"}
